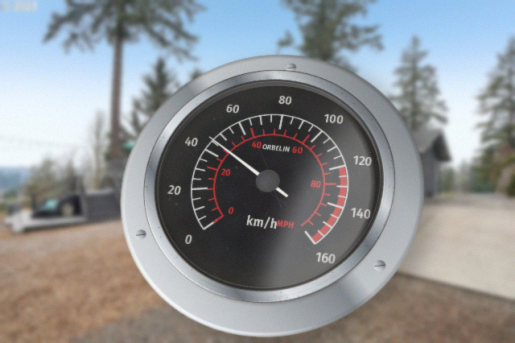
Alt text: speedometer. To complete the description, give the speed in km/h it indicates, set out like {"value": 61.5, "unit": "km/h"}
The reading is {"value": 45, "unit": "km/h"}
